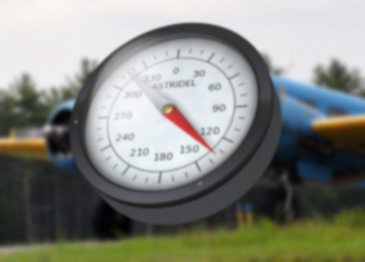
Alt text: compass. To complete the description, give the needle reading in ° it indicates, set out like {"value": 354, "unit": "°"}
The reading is {"value": 135, "unit": "°"}
